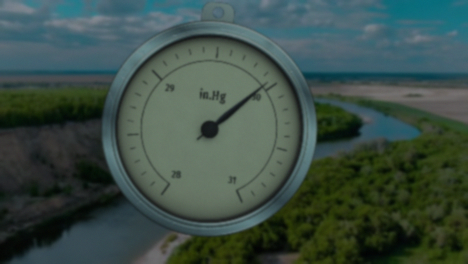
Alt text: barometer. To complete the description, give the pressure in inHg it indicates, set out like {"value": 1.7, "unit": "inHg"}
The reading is {"value": 29.95, "unit": "inHg"}
